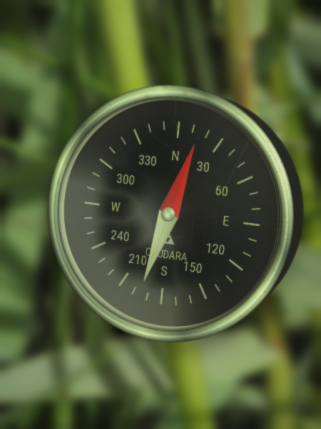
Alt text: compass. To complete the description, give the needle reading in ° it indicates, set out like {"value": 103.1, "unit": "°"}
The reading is {"value": 15, "unit": "°"}
